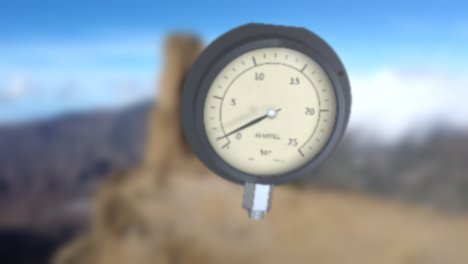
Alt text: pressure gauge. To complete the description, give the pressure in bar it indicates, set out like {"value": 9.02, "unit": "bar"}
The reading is {"value": 1, "unit": "bar"}
